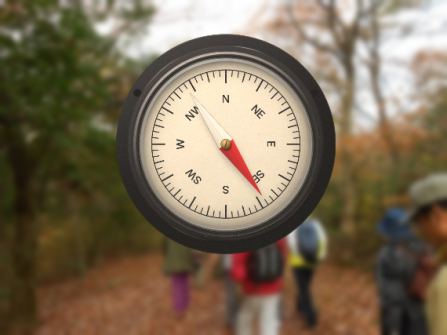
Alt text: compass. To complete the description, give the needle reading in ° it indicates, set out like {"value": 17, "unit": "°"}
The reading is {"value": 145, "unit": "°"}
